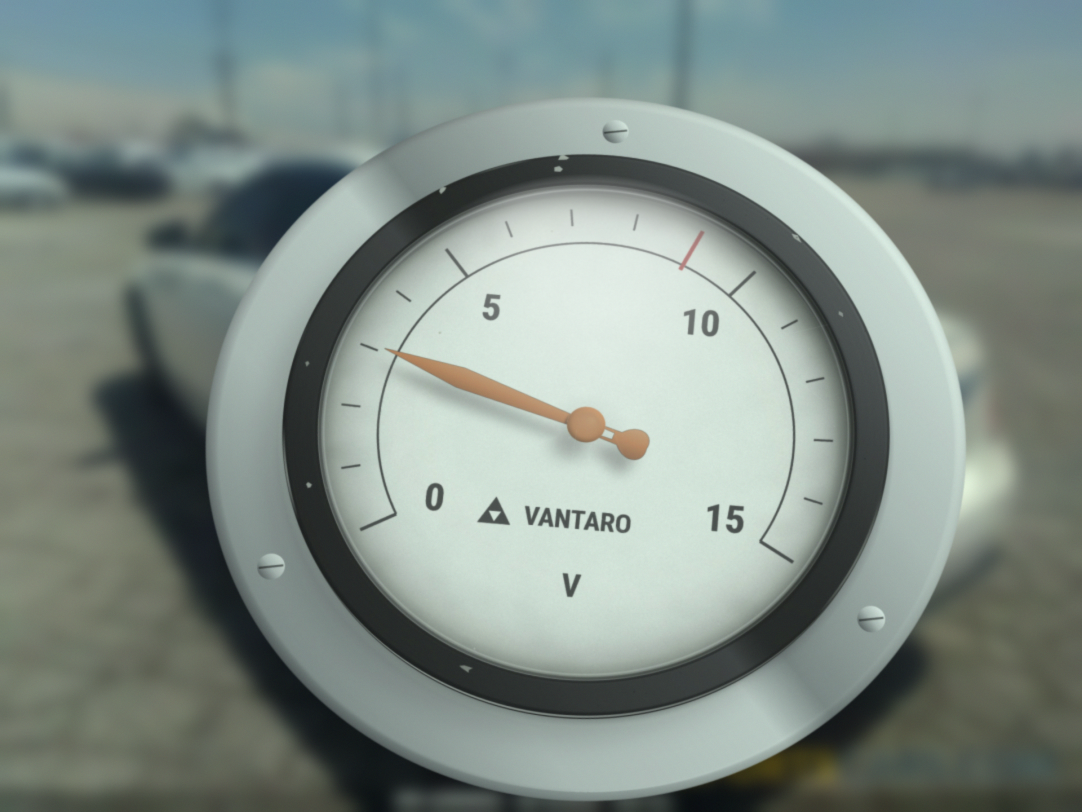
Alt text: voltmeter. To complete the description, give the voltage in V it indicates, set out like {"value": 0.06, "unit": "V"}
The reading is {"value": 3, "unit": "V"}
